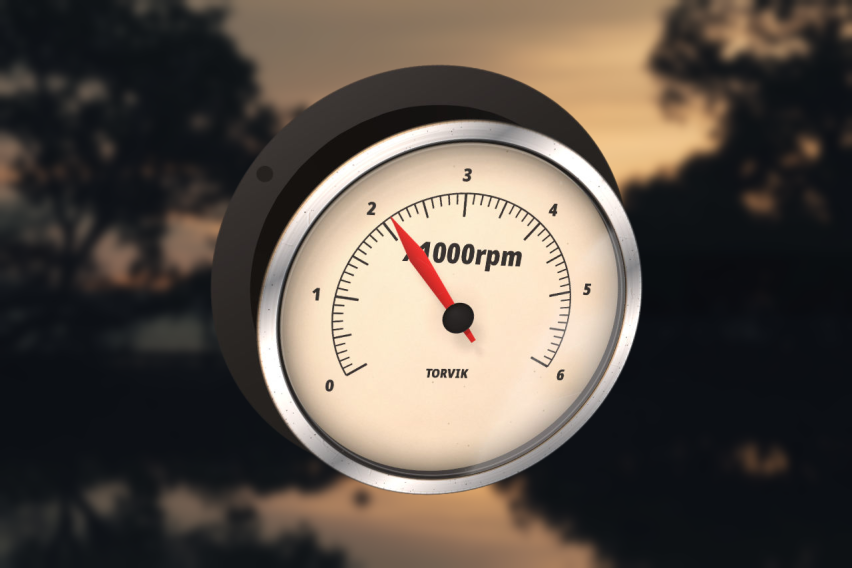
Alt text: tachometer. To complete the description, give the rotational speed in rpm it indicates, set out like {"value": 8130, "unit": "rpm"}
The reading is {"value": 2100, "unit": "rpm"}
